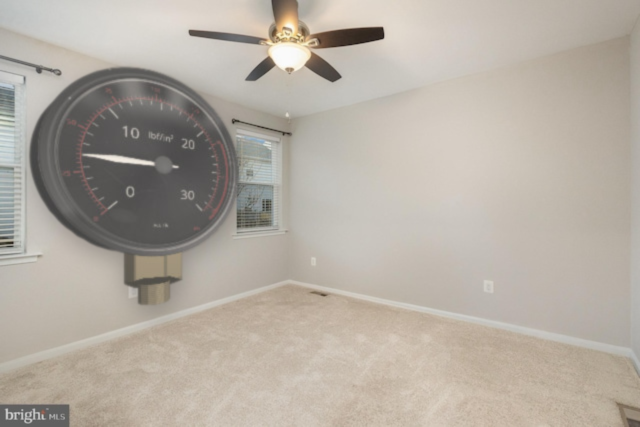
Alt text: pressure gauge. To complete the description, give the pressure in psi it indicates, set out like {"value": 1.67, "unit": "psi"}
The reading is {"value": 5, "unit": "psi"}
